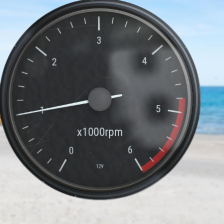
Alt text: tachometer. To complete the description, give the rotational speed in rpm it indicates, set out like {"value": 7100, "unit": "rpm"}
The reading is {"value": 1000, "unit": "rpm"}
